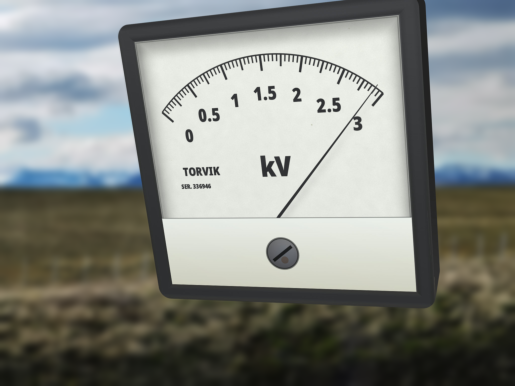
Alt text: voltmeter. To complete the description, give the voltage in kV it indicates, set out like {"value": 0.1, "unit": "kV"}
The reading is {"value": 2.9, "unit": "kV"}
